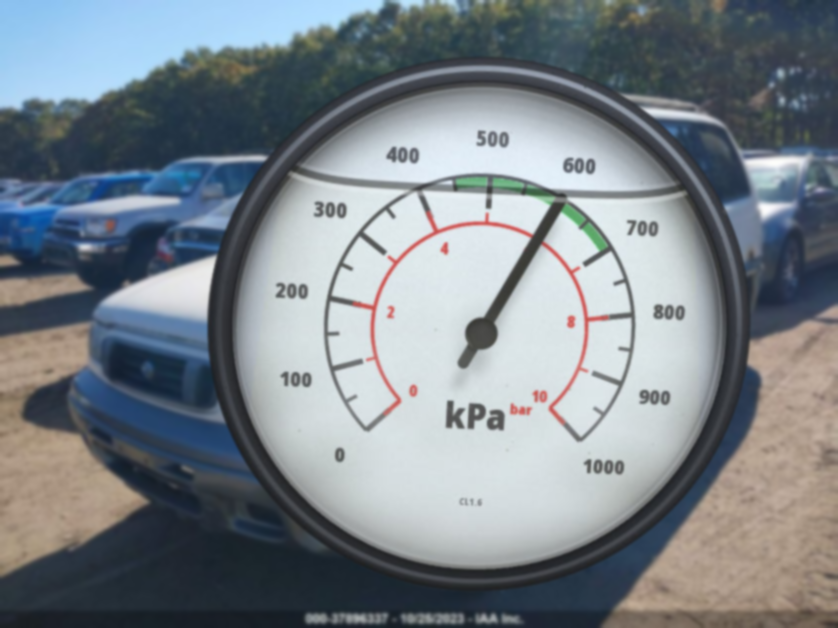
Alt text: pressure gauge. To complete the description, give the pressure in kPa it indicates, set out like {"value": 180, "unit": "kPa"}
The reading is {"value": 600, "unit": "kPa"}
